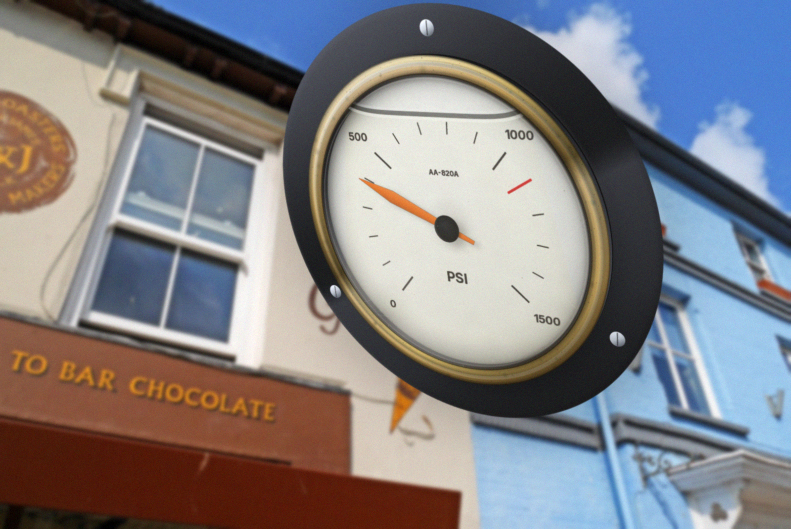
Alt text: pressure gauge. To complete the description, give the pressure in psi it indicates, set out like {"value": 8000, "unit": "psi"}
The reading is {"value": 400, "unit": "psi"}
